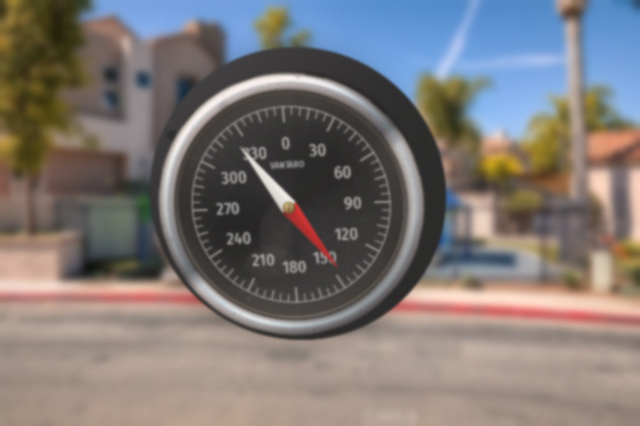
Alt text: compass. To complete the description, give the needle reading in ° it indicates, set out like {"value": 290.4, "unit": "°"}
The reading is {"value": 145, "unit": "°"}
